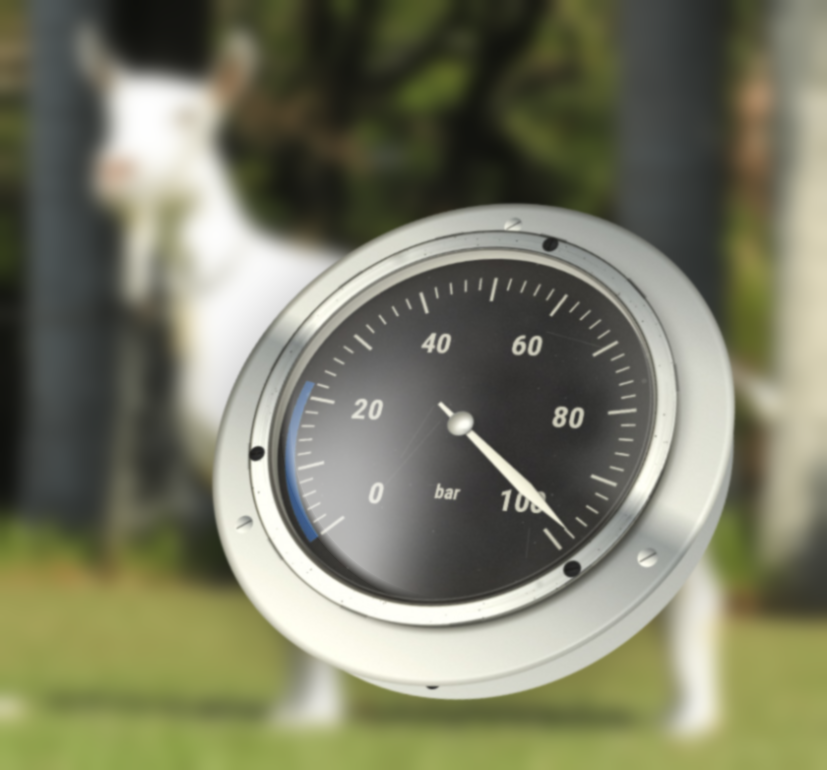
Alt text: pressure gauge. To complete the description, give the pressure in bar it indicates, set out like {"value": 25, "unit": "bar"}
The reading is {"value": 98, "unit": "bar"}
